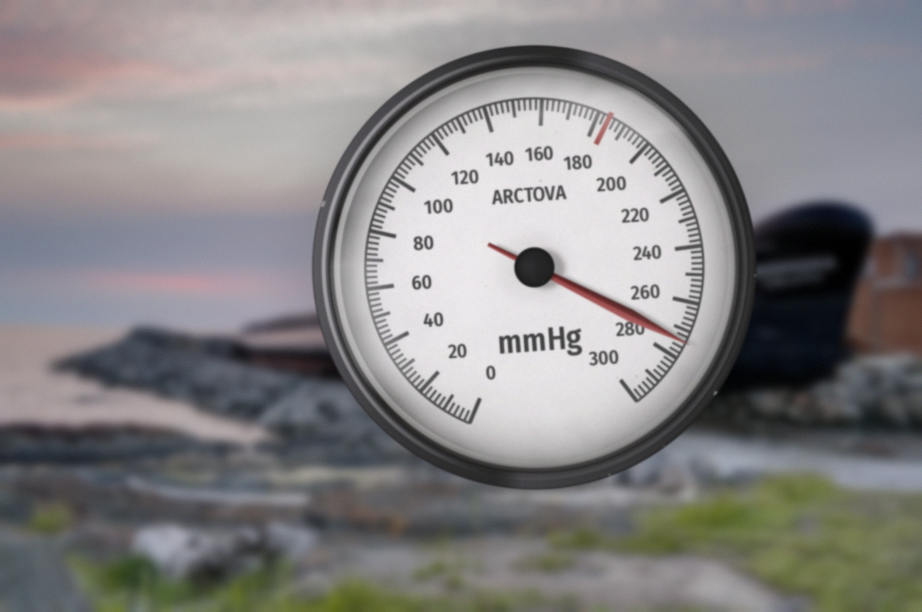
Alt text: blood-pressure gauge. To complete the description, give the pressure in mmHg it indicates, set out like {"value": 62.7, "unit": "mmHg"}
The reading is {"value": 274, "unit": "mmHg"}
